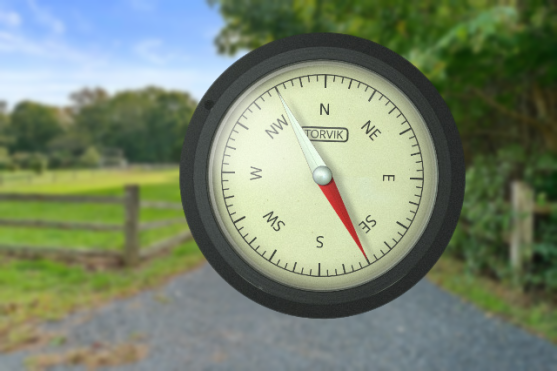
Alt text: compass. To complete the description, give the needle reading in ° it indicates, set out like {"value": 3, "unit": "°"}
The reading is {"value": 150, "unit": "°"}
